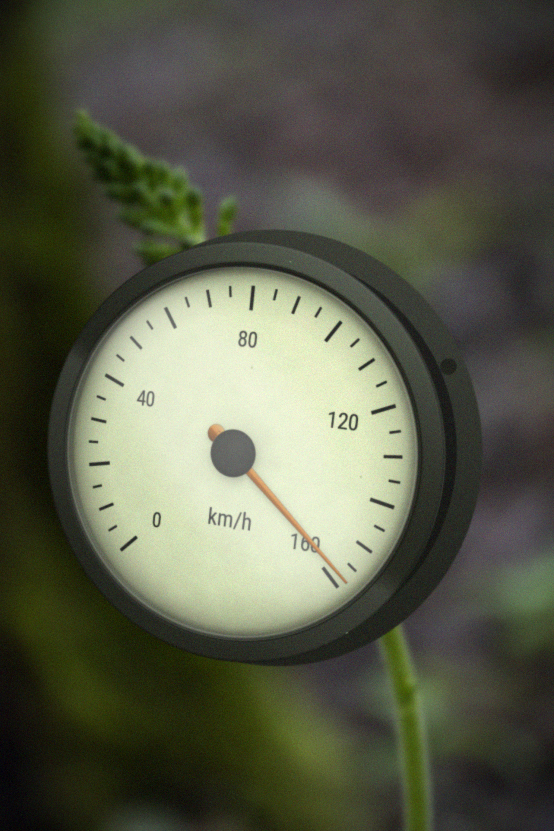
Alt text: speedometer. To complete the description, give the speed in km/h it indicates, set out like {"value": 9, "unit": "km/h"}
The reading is {"value": 157.5, "unit": "km/h"}
